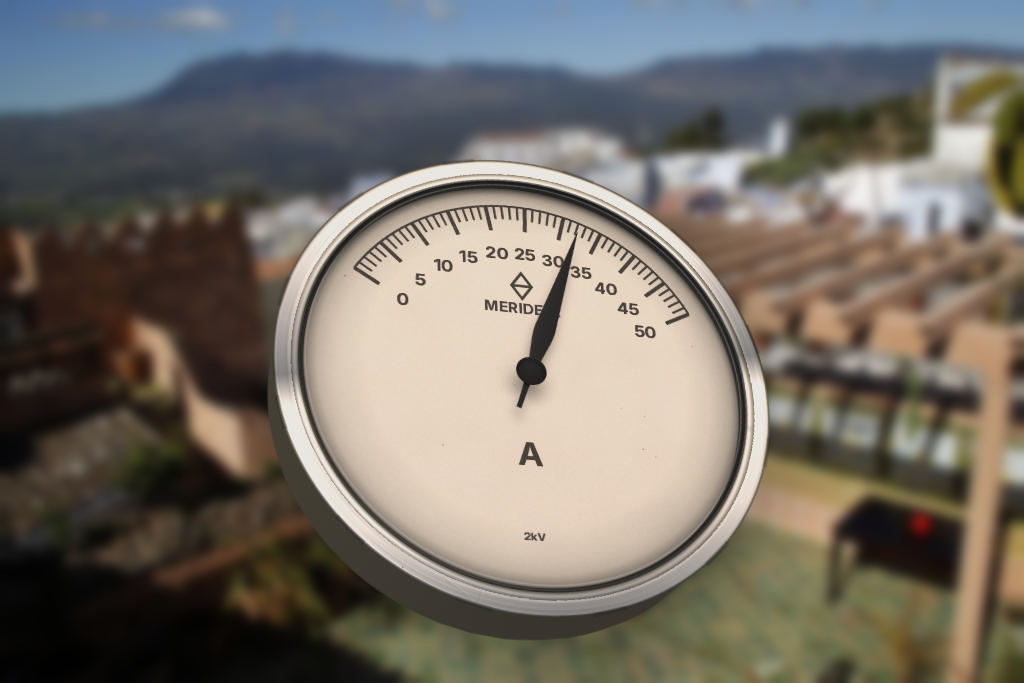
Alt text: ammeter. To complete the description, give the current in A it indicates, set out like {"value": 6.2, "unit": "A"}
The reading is {"value": 32, "unit": "A"}
